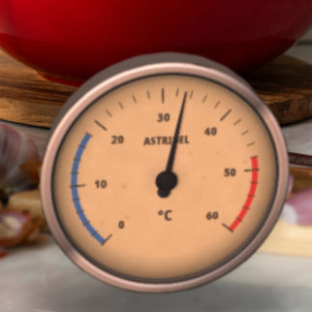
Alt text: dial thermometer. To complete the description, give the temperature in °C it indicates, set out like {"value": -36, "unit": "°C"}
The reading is {"value": 33, "unit": "°C"}
